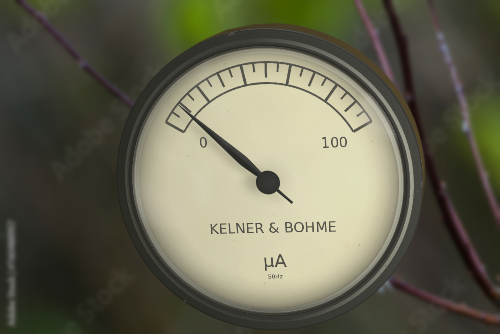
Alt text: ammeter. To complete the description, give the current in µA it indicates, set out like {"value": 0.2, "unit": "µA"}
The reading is {"value": 10, "unit": "µA"}
